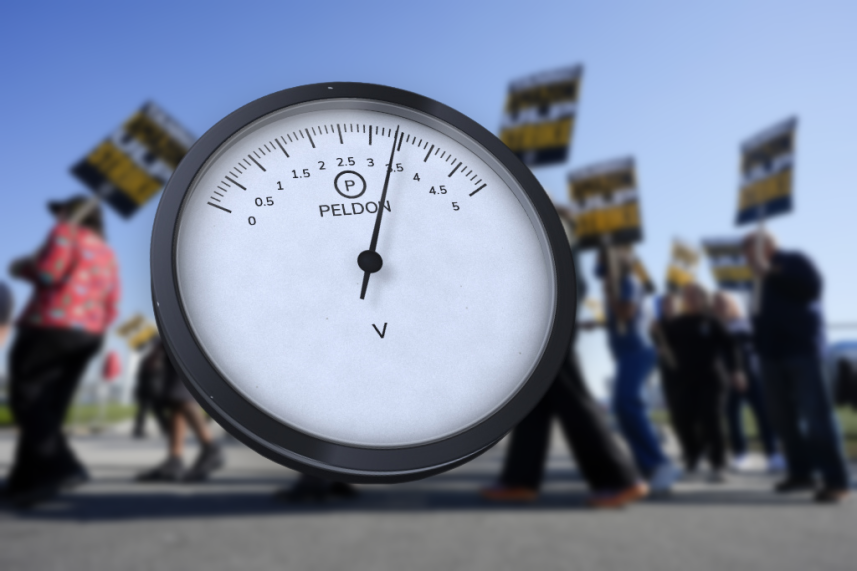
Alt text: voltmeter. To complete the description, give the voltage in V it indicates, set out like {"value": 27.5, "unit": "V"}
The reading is {"value": 3.4, "unit": "V"}
